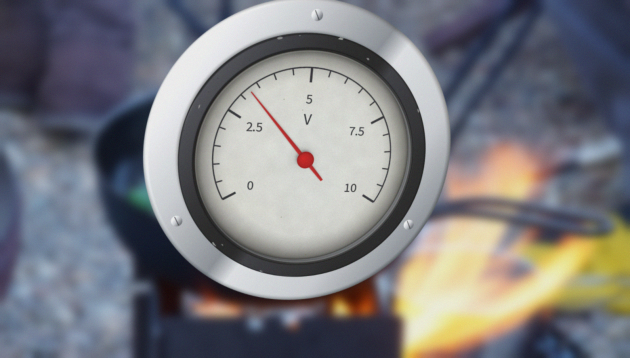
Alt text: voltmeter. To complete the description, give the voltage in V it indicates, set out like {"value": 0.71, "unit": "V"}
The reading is {"value": 3.25, "unit": "V"}
